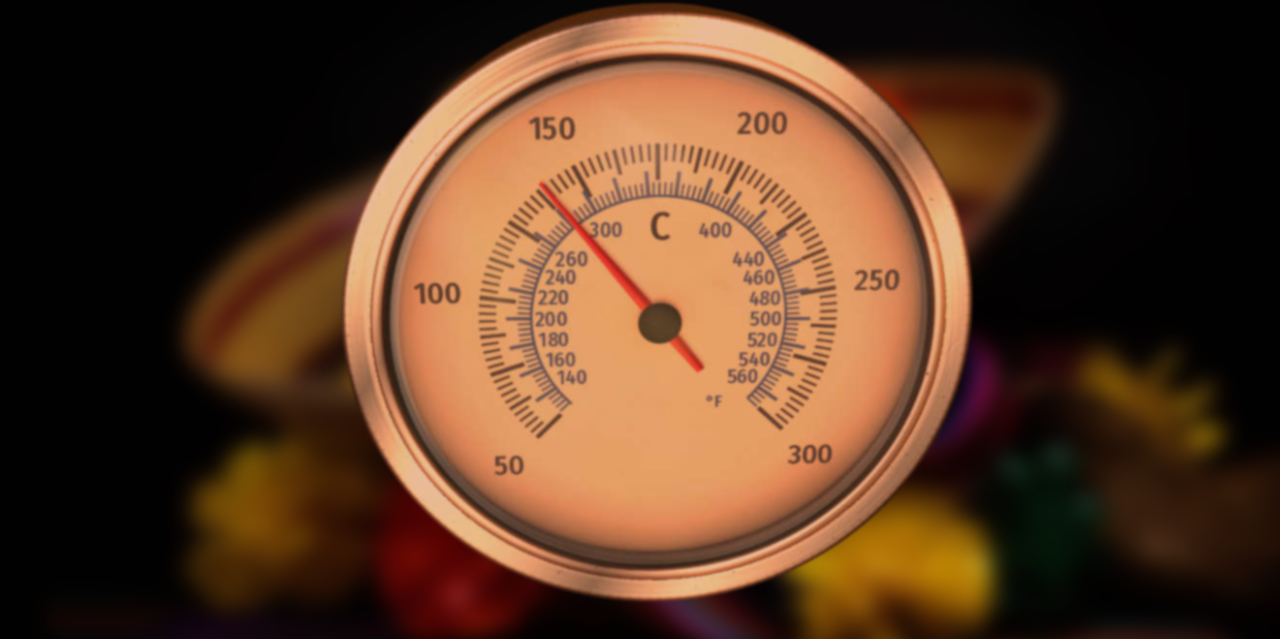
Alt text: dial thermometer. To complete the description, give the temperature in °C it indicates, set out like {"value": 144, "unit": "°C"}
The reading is {"value": 140, "unit": "°C"}
